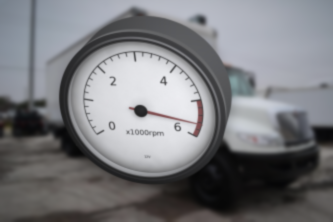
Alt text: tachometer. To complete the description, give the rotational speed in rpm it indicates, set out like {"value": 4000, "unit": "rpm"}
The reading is {"value": 5600, "unit": "rpm"}
